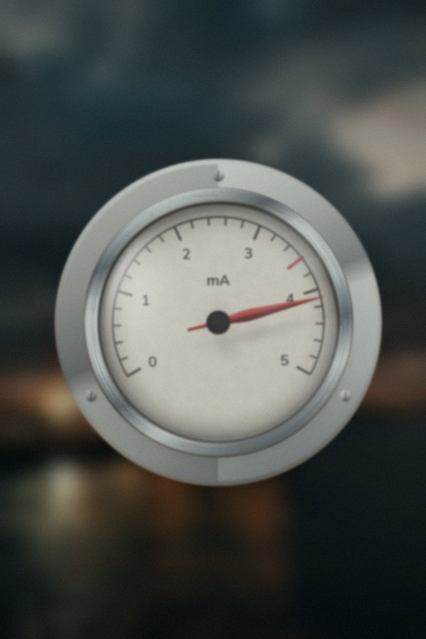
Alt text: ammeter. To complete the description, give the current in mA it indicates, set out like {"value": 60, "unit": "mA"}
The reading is {"value": 4.1, "unit": "mA"}
